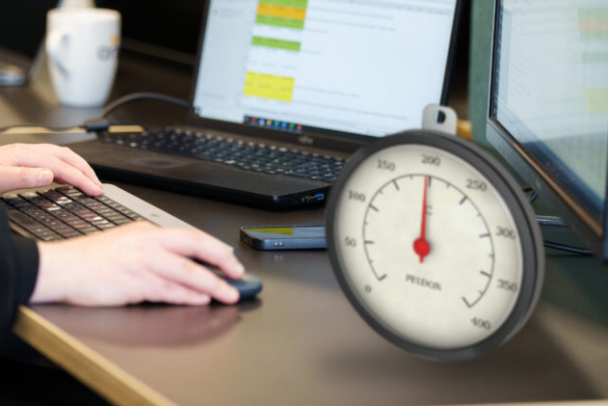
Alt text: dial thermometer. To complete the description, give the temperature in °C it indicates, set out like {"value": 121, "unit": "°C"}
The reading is {"value": 200, "unit": "°C"}
